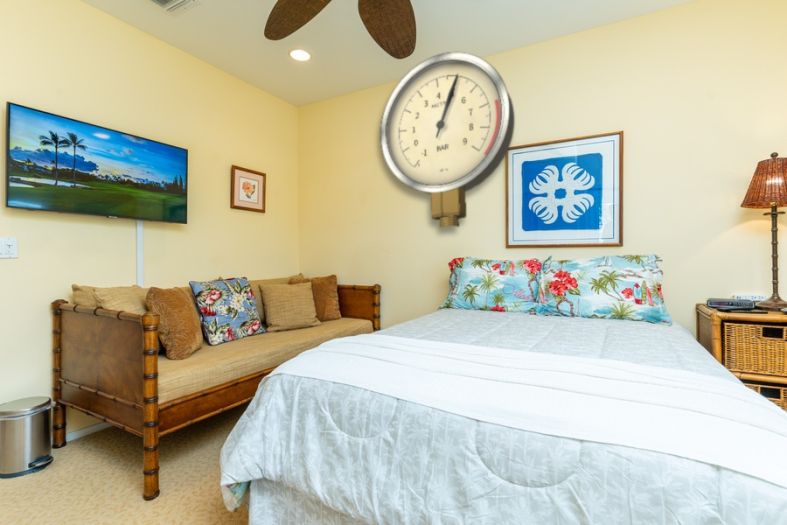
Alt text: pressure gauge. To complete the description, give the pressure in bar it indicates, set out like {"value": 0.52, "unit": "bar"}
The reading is {"value": 5, "unit": "bar"}
